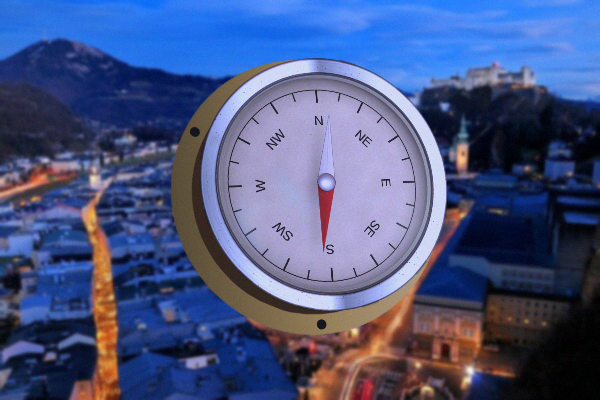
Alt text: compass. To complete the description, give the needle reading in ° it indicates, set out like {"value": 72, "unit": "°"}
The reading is {"value": 187.5, "unit": "°"}
